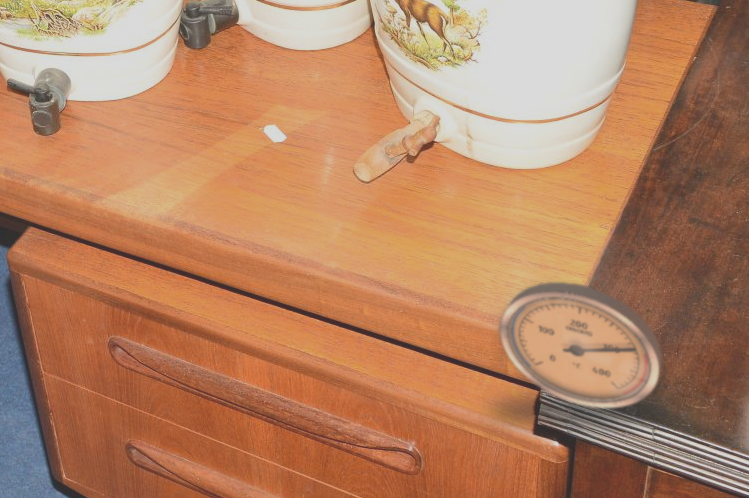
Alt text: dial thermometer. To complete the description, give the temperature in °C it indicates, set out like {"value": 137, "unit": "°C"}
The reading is {"value": 300, "unit": "°C"}
